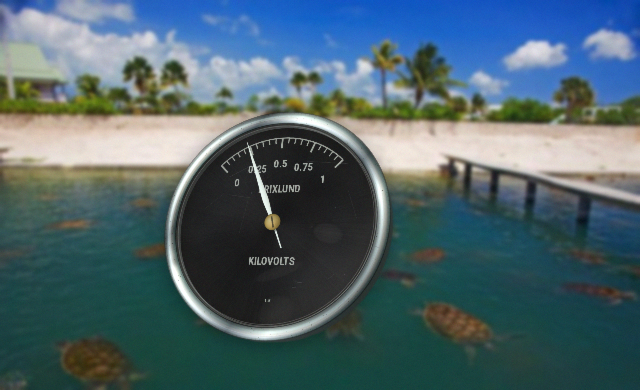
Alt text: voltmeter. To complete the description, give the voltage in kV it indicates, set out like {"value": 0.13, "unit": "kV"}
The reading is {"value": 0.25, "unit": "kV"}
